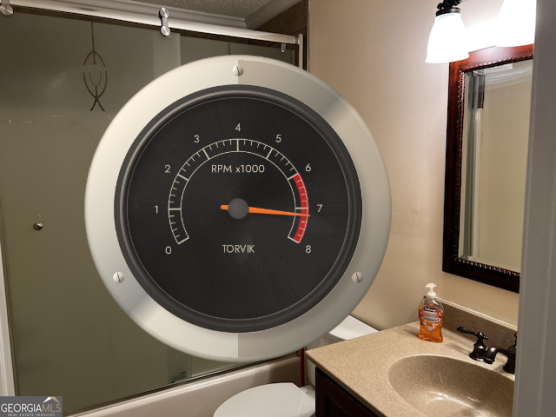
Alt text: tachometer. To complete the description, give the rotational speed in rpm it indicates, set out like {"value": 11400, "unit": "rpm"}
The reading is {"value": 7200, "unit": "rpm"}
